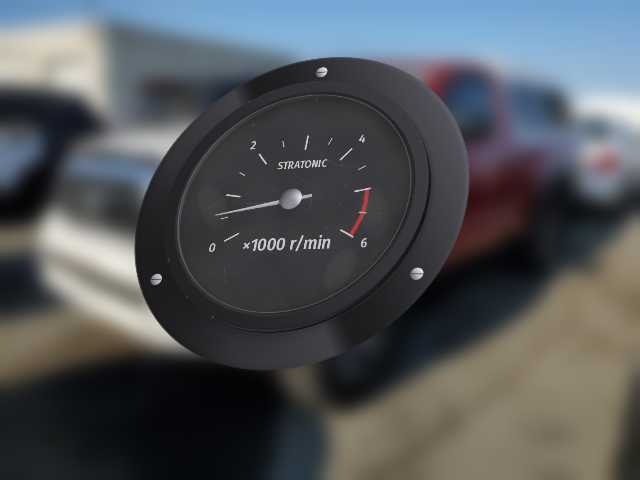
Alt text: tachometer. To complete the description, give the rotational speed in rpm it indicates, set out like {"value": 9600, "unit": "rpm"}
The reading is {"value": 500, "unit": "rpm"}
